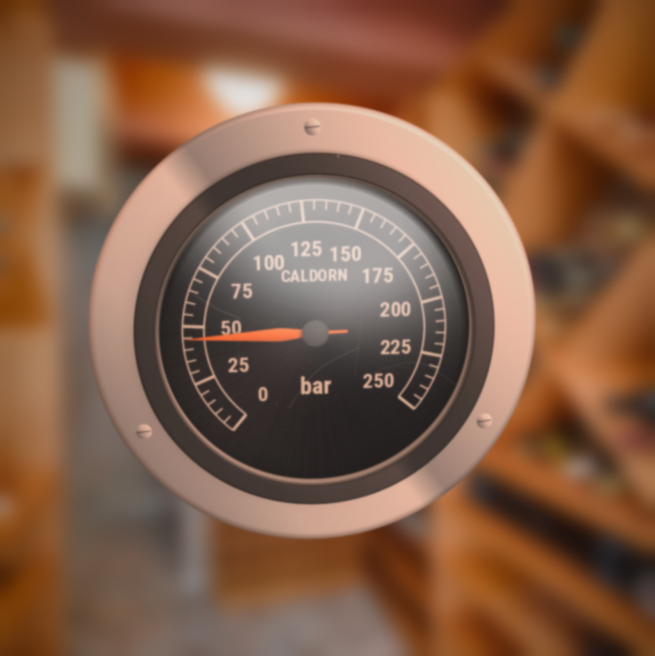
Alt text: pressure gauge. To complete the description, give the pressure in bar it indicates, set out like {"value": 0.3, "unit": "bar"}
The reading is {"value": 45, "unit": "bar"}
